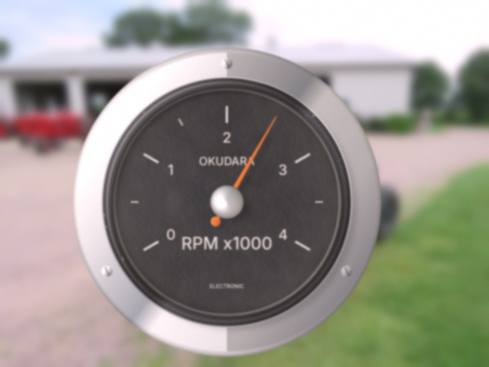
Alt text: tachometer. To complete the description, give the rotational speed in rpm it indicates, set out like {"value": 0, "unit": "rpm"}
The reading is {"value": 2500, "unit": "rpm"}
